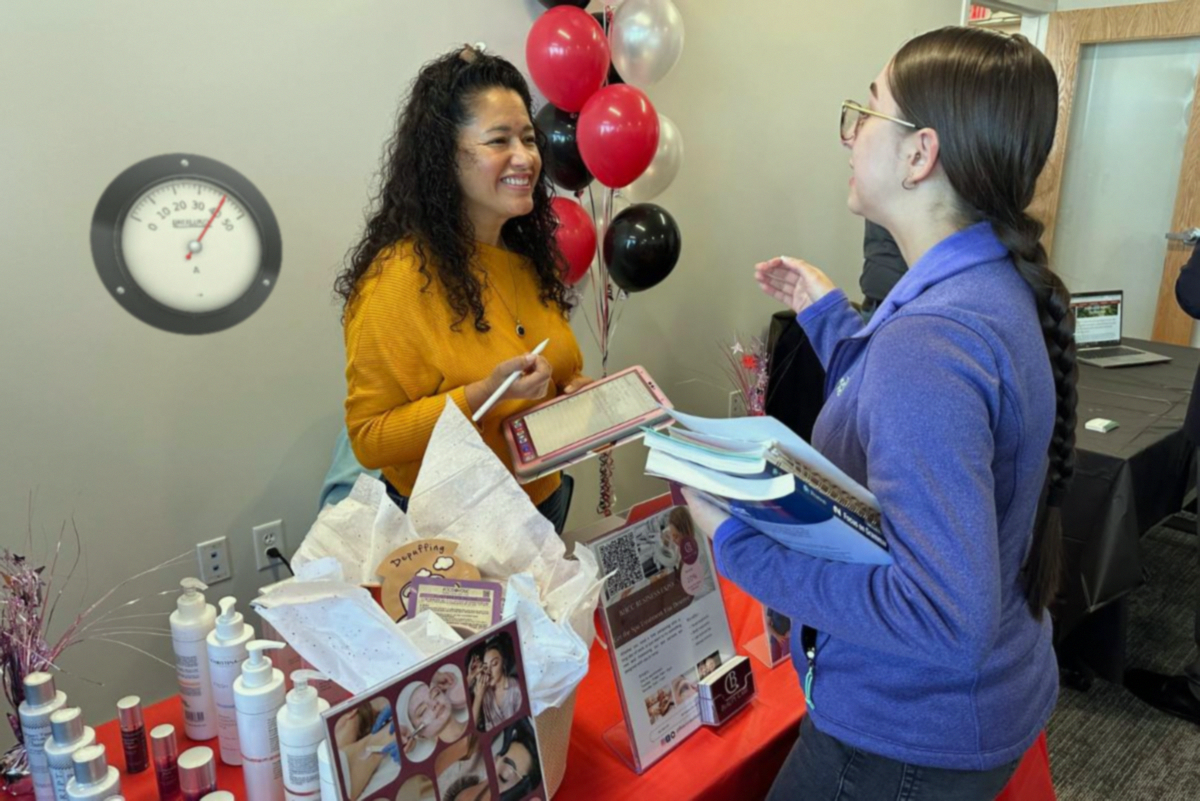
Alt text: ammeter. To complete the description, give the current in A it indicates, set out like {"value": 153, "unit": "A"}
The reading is {"value": 40, "unit": "A"}
